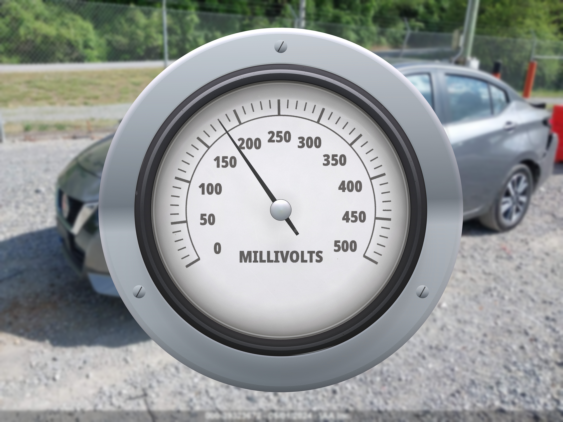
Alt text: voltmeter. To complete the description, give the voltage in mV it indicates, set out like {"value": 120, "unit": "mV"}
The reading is {"value": 180, "unit": "mV"}
